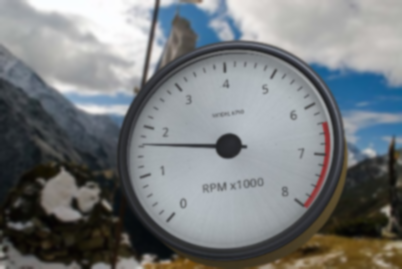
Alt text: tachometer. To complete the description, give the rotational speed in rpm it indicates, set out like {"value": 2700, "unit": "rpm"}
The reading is {"value": 1600, "unit": "rpm"}
